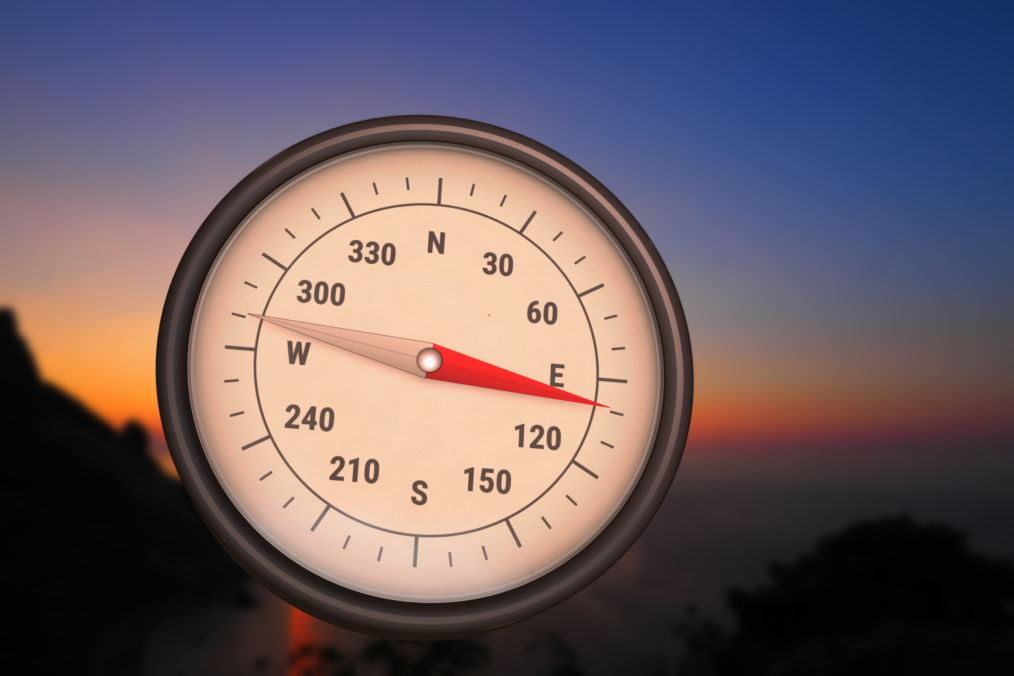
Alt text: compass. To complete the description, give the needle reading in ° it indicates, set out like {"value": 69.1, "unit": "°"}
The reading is {"value": 100, "unit": "°"}
